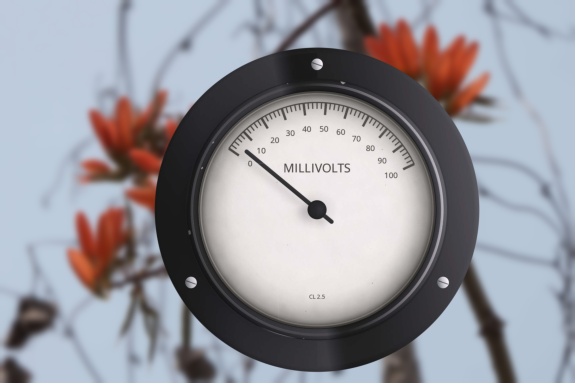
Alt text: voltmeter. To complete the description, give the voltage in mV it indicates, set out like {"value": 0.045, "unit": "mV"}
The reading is {"value": 4, "unit": "mV"}
